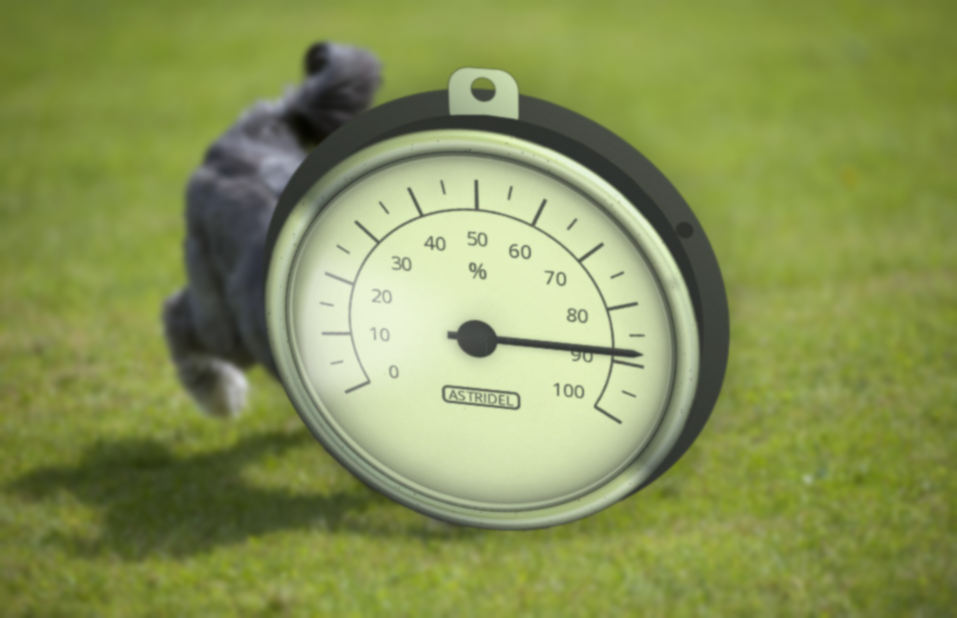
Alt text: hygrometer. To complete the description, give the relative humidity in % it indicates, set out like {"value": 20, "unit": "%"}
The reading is {"value": 87.5, "unit": "%"}
